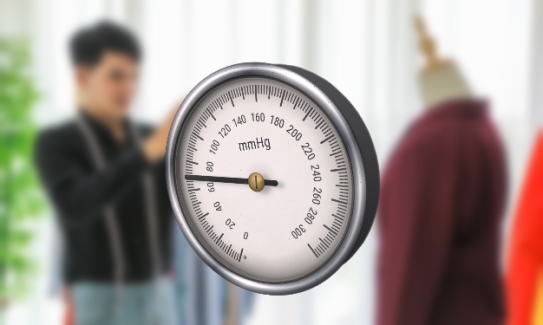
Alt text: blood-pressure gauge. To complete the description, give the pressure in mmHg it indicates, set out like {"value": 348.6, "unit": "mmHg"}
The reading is {"value": 70, "unit": "mmHg"}
